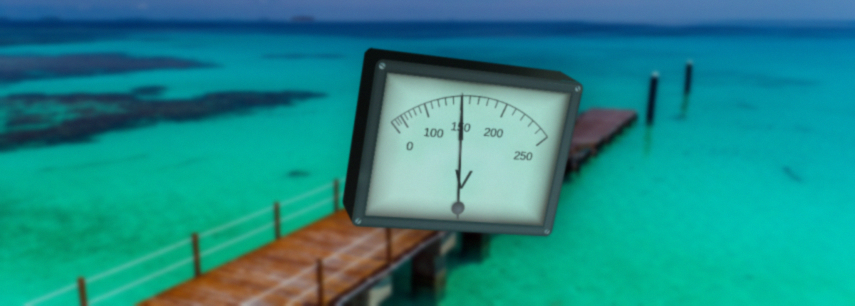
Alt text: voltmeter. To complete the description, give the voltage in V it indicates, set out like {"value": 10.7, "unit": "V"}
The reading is {"value": 150, "unit": "V"}
